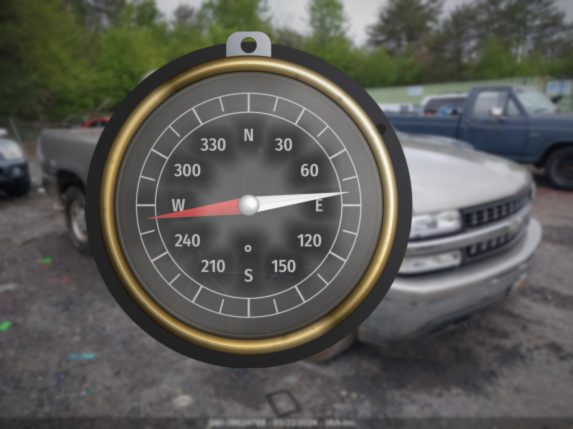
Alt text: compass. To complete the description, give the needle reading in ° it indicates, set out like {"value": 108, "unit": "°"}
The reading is {"value": 262.5, "unit": "°"}
